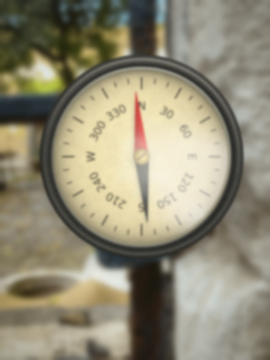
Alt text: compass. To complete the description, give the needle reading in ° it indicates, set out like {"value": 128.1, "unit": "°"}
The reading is {"value": 355, "unit": "°"}
